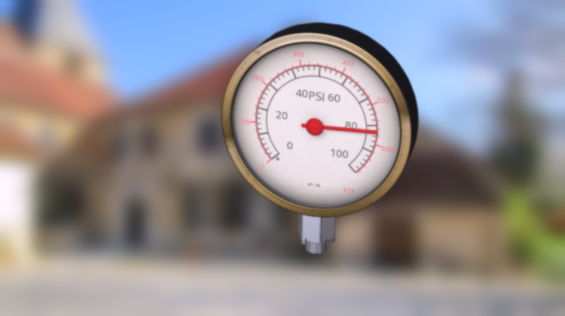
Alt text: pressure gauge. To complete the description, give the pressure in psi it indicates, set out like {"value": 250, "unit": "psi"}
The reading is {"value": 82, "unit": "psi"}
